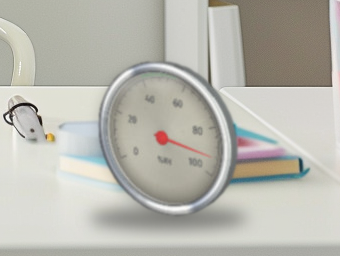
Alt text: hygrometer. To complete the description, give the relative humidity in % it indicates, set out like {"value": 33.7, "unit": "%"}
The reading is {"value": 92, "unit": "%"}
